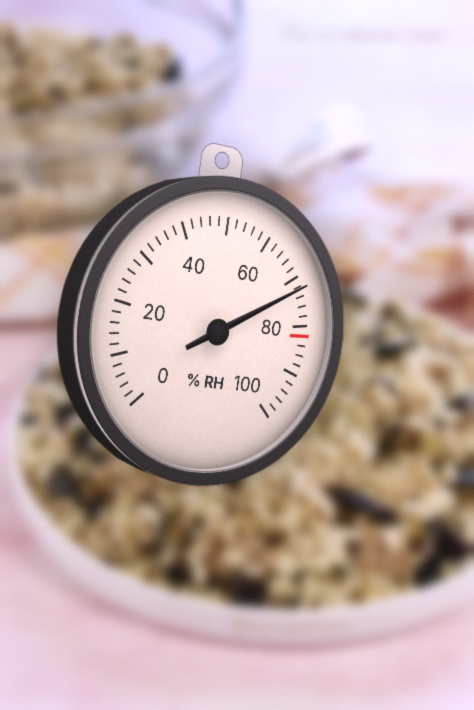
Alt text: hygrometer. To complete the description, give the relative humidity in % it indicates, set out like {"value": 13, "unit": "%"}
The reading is {"value": 72, "unit": "%"}
